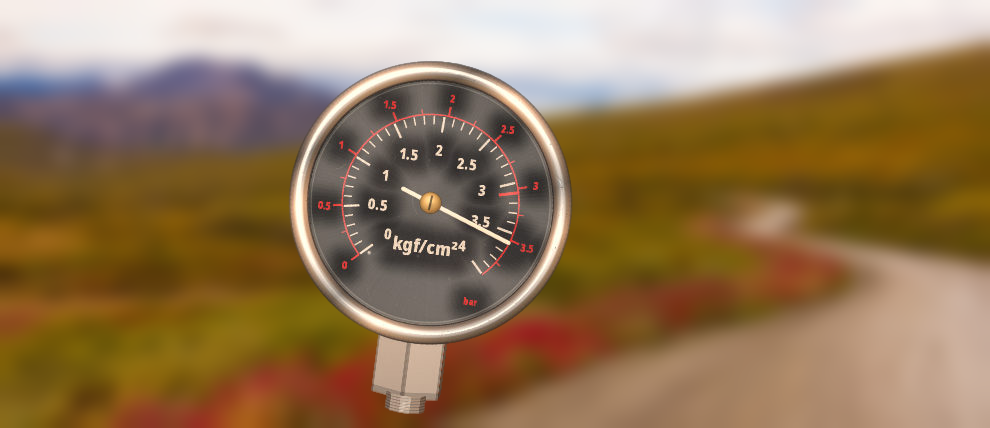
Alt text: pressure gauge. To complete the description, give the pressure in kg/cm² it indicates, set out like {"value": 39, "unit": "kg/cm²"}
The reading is {"value": 3.6, "unit": "kg/cm²"}
